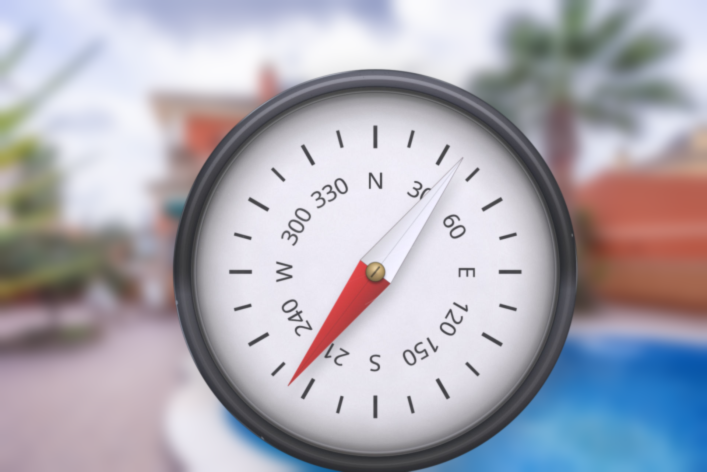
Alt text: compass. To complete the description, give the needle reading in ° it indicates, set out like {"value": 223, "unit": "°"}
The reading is {"value": 217.5, "unit": "°"}
